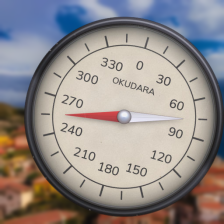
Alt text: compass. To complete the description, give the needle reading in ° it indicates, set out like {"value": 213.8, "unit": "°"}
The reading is {"value": 255, "unit": "°"}
